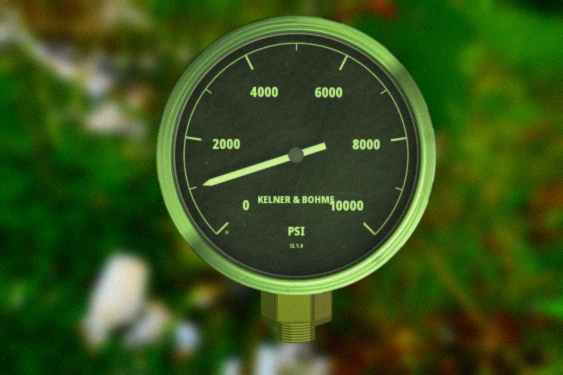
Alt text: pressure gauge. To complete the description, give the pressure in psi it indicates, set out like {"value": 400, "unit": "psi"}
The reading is {"value": 1000, "unit": "psi"}
